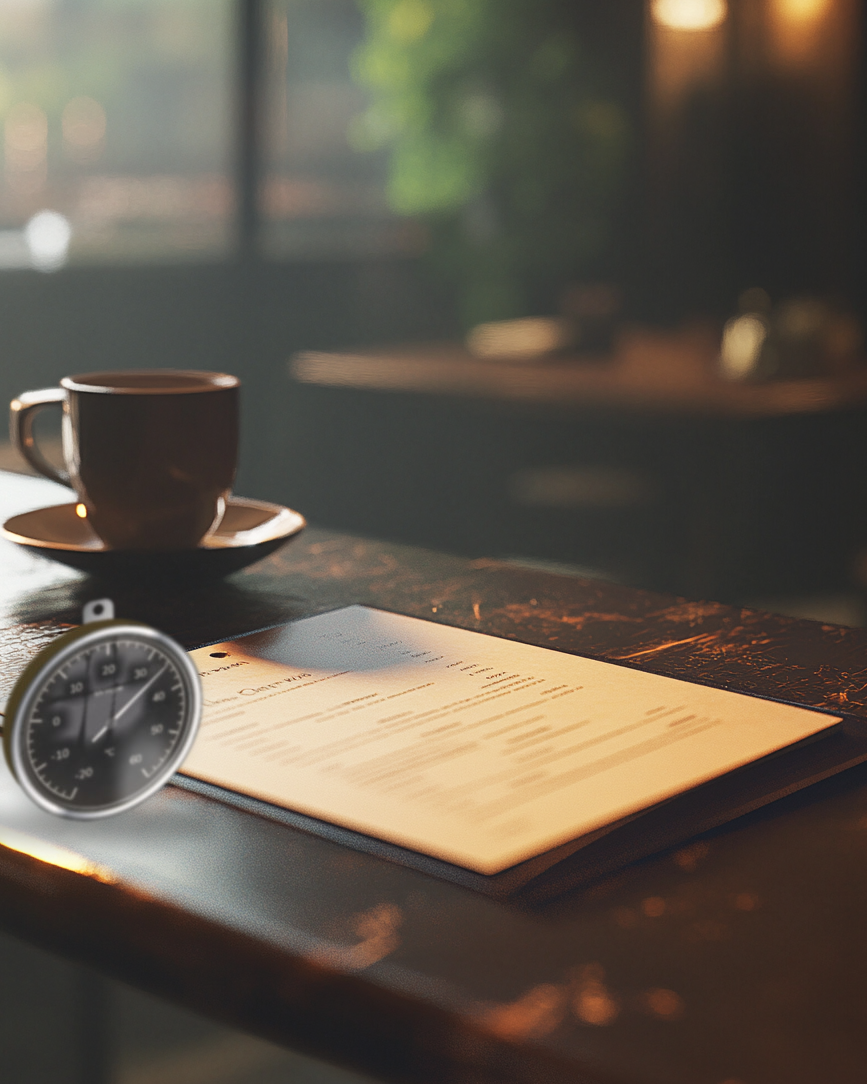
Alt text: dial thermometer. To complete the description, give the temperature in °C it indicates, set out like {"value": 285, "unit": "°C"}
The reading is {"value": 34, "unit": "°C"}
